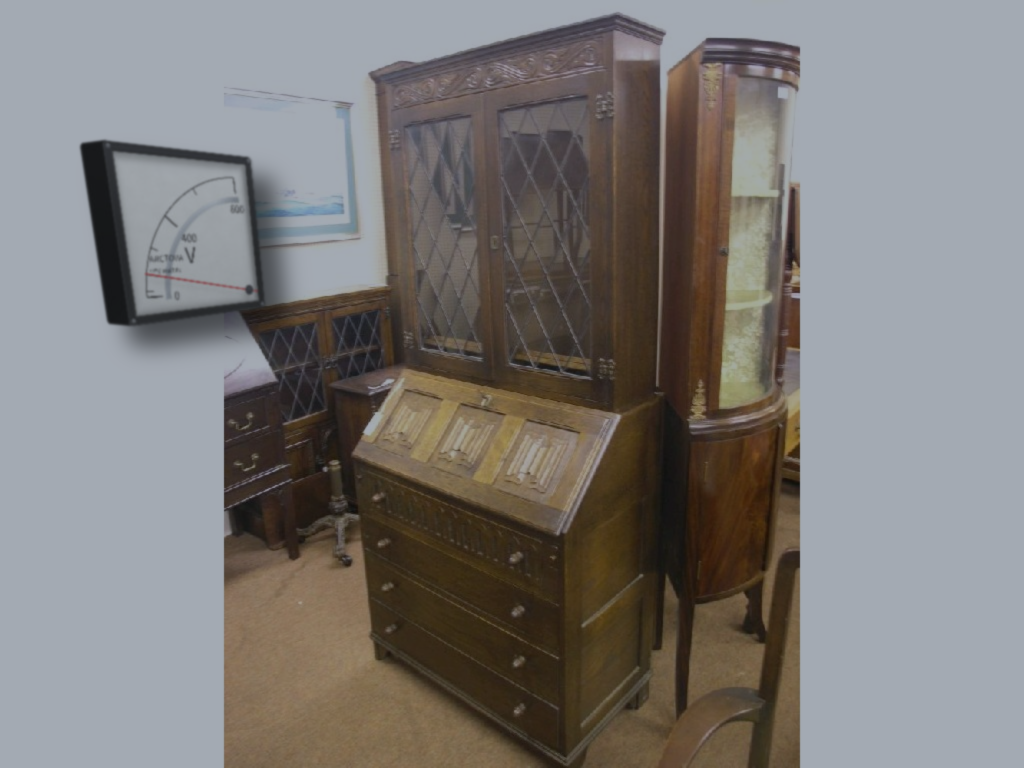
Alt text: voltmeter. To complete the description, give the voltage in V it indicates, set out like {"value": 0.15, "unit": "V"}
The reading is {"value": 200, "unit": "V"}
